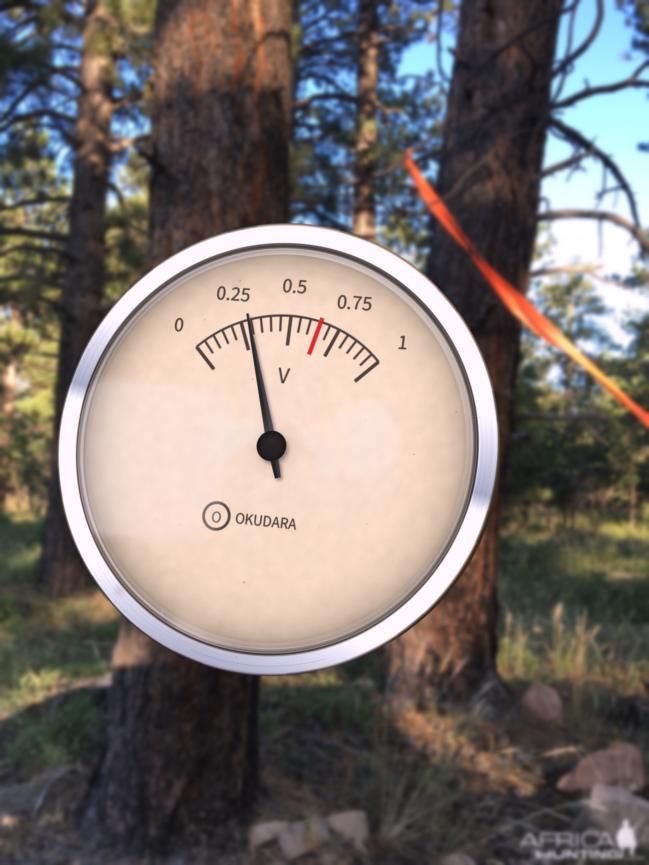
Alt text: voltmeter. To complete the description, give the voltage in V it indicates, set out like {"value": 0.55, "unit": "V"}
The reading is {"value": 0.3, "unit": "V"}
